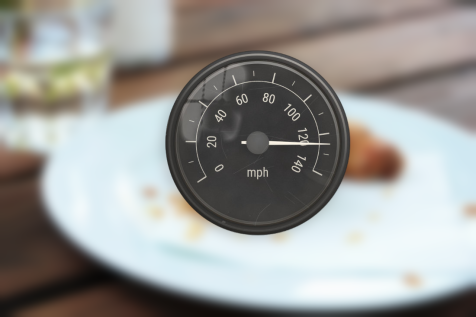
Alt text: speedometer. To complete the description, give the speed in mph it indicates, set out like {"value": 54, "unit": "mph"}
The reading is {"value": 125, "unit": "mph"}
